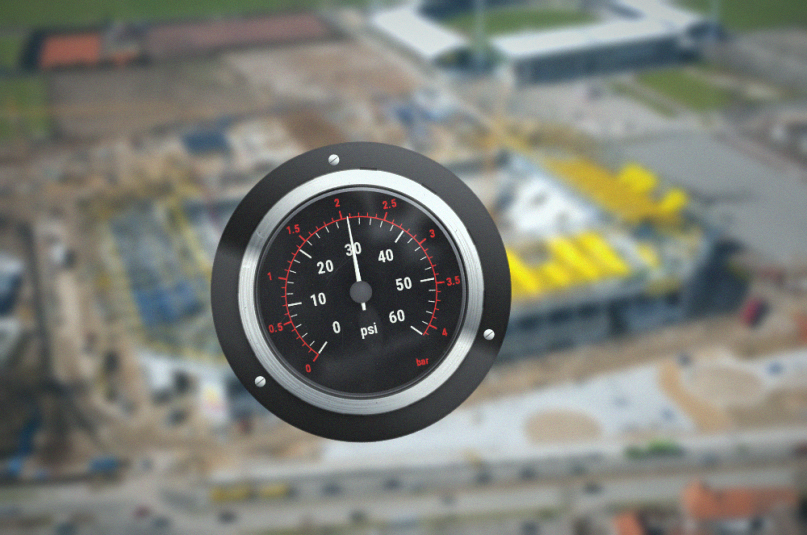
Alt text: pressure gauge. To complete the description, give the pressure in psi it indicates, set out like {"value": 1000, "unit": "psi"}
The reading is {"value": 30, "unit": "psi"}
